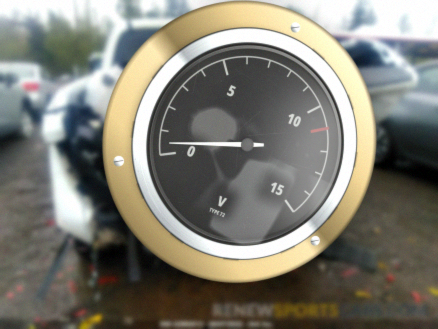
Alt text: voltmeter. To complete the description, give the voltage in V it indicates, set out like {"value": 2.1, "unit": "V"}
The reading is {"value": 0.5, "unit": "V"}
